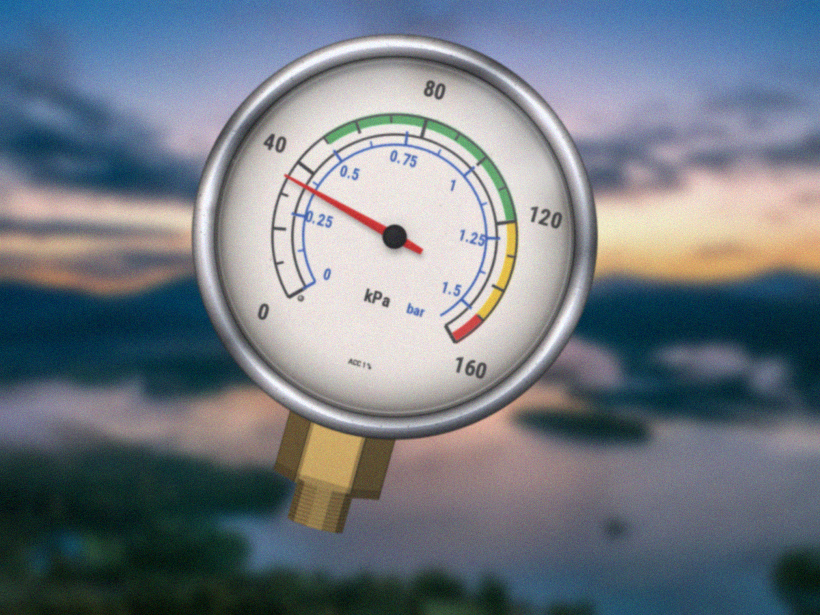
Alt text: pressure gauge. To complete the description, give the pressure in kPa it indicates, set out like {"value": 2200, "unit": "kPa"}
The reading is {"value": 35, "unit": "kPa"}
